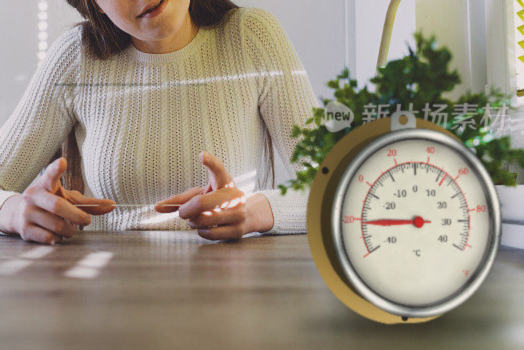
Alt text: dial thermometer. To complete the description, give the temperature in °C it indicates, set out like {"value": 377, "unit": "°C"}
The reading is {"value": -30, "unit": "°C"}
